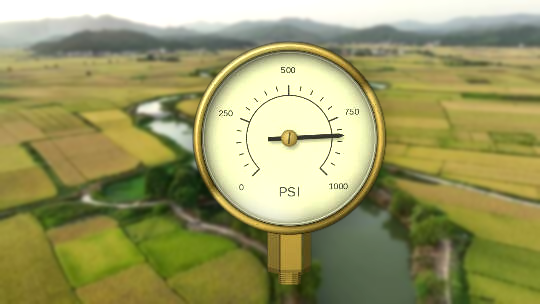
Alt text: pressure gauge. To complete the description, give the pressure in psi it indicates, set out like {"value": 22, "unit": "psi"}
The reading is {"value": 825, "unit": "psi"}
